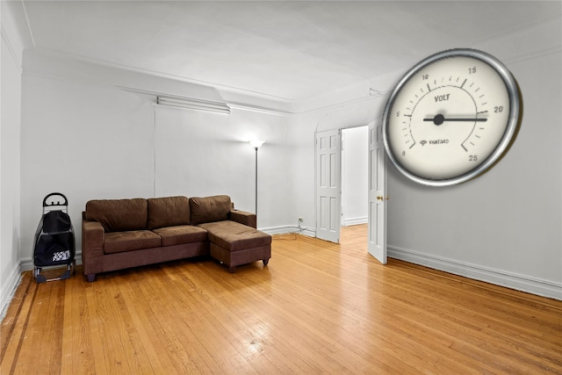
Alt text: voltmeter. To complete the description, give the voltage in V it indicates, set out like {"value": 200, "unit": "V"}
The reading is {"value": 21, "unit": "V"}
